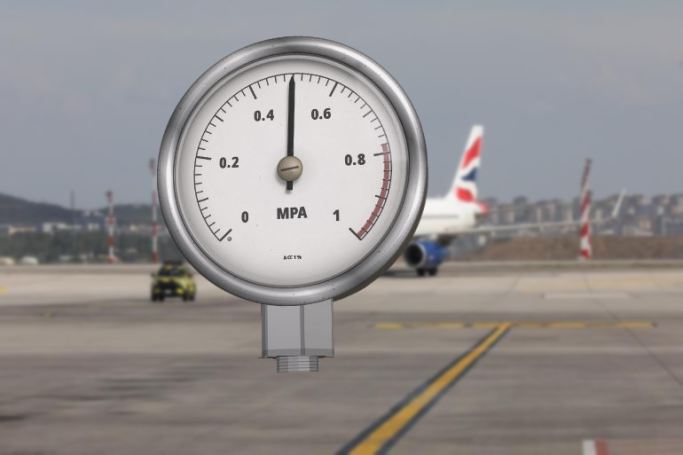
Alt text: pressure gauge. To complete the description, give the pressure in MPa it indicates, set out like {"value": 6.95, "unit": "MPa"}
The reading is {"value": 0.5, "unit": "MPa"}
